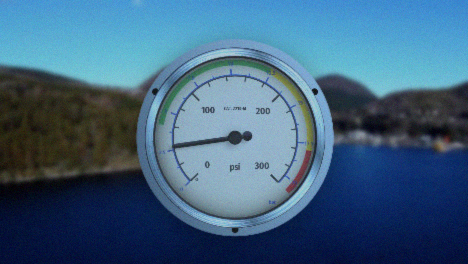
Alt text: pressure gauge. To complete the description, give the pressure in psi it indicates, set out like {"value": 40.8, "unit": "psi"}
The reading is {"value": 40, "unit": "psi"}
